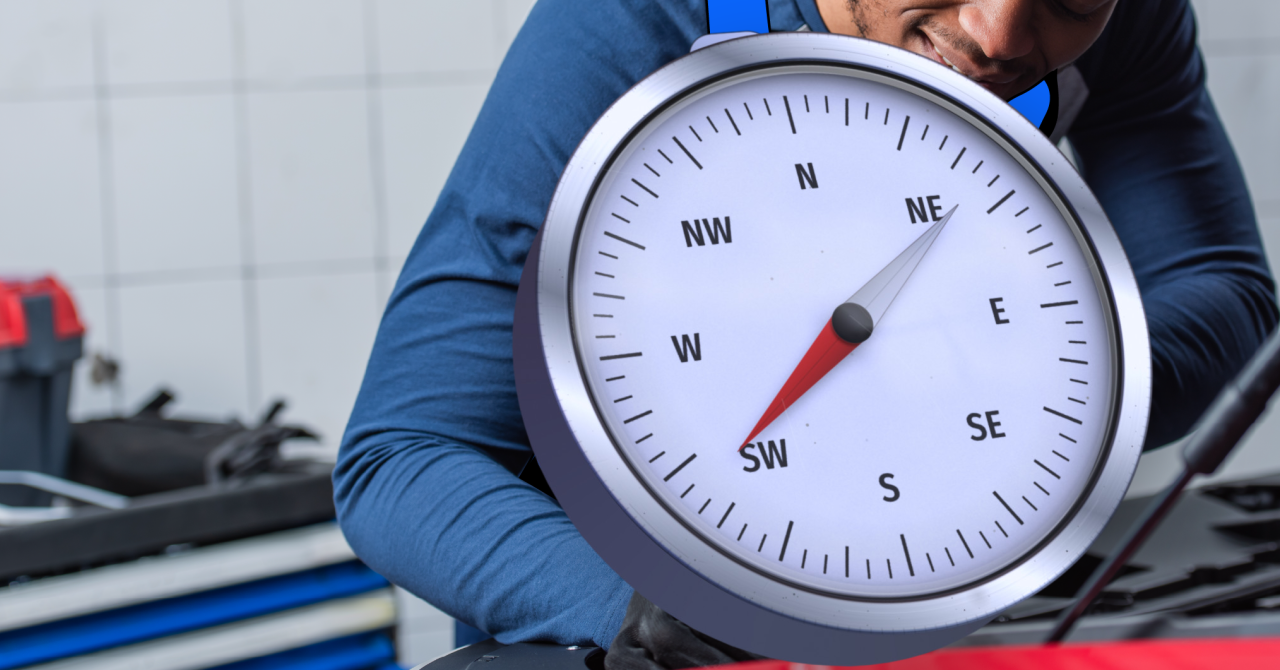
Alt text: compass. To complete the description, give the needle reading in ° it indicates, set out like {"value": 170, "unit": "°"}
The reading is {"value": 232.5, "unit": "°"}
